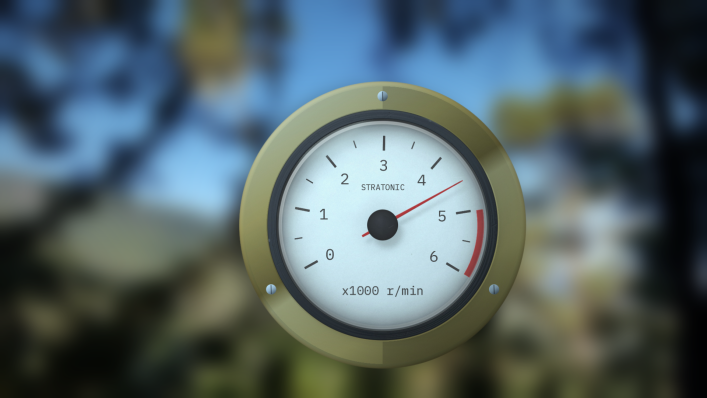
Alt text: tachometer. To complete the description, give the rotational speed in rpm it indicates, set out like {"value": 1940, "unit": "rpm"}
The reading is {"value": 4500, "unit": "rpm"}
